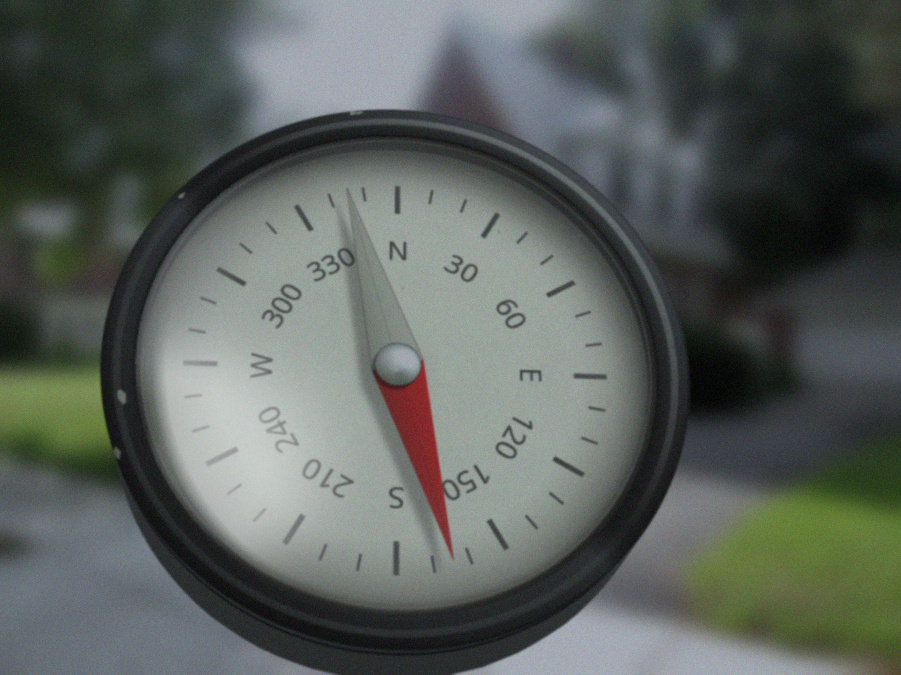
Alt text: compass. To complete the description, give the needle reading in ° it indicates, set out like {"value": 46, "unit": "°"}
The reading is {"value": 165, "unit": "°"}
